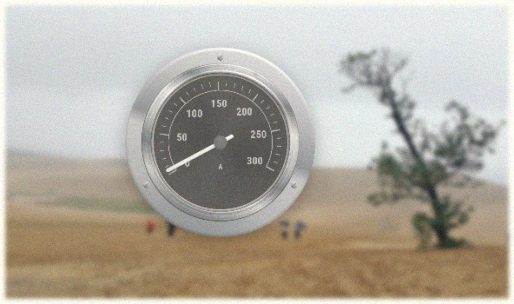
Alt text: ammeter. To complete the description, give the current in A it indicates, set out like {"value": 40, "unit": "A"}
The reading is {"value": 5, "unit": "A"}
